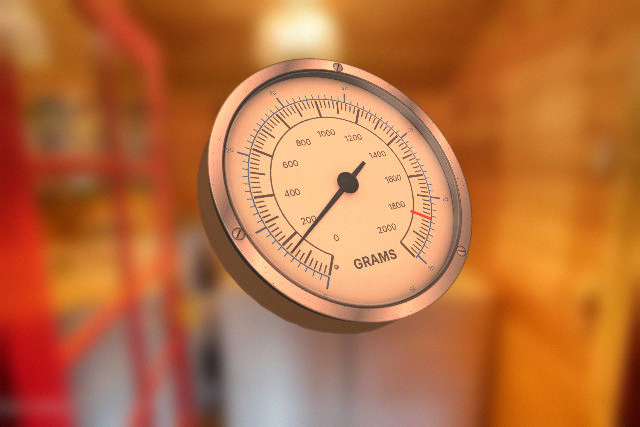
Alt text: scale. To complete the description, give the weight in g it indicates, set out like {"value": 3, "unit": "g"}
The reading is {"value": 160, "unit": "g"}
